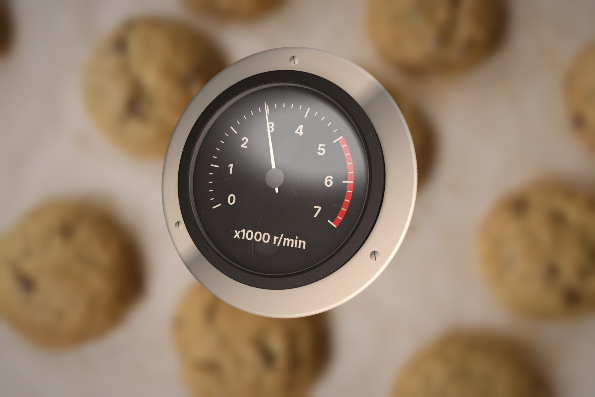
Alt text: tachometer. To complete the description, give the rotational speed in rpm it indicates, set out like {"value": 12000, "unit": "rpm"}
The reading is {"value": 3000, "unit": "rpm"}
